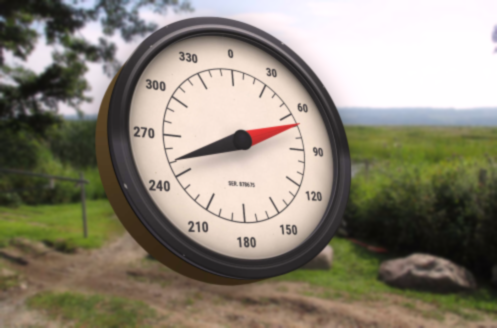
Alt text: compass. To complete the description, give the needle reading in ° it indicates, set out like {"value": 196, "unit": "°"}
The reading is {"value": 70, "unit": "°"}
